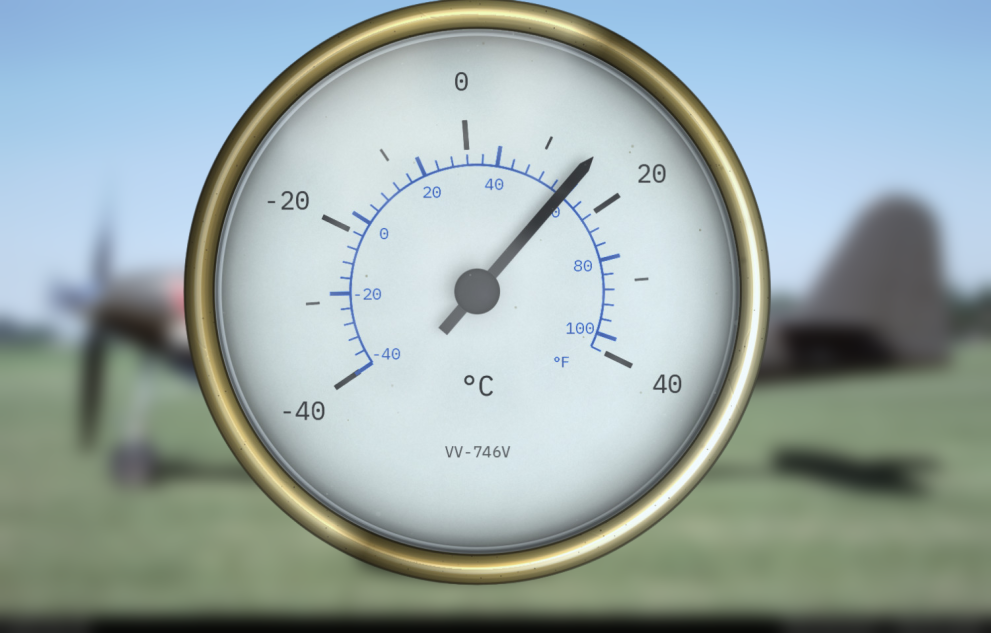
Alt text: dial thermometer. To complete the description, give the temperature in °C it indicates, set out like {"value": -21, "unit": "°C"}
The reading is {"value": 15, "unit": "°C"}
